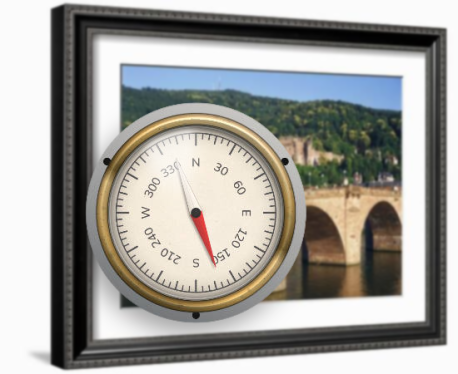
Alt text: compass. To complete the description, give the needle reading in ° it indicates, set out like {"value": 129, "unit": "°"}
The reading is {"value": 160, "unit": "°"}
